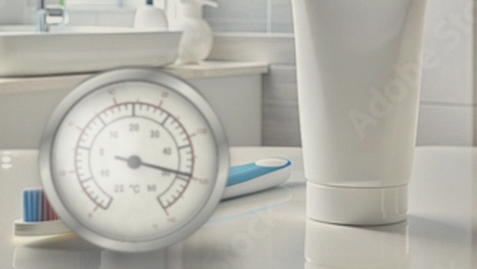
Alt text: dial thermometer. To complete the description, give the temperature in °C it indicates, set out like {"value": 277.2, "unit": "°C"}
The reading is {"value": 48, "unit": "°C"}
